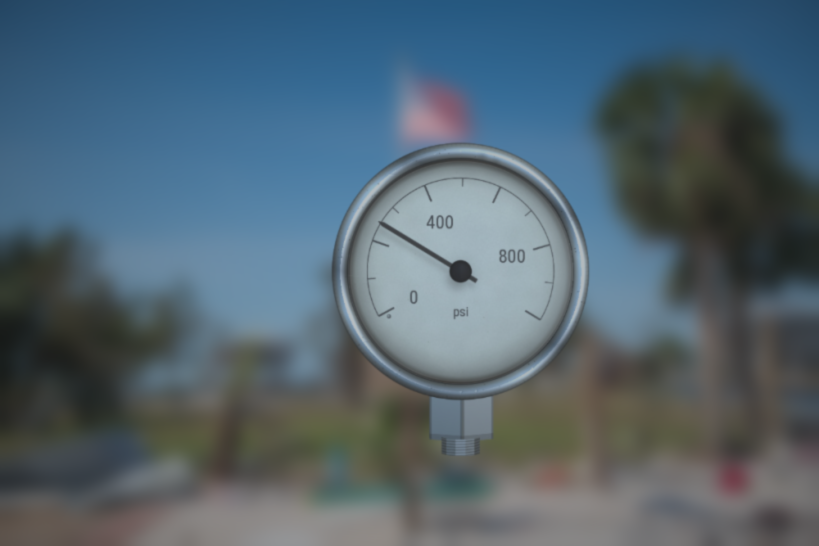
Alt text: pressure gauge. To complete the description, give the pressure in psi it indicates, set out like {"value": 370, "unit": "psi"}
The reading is {"value": 250, "unit": "psi"}
